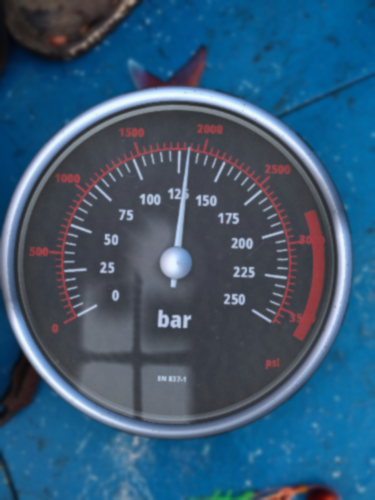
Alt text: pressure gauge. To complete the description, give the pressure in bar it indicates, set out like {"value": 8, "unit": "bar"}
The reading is {"value": 130, "unit": "bar"}
